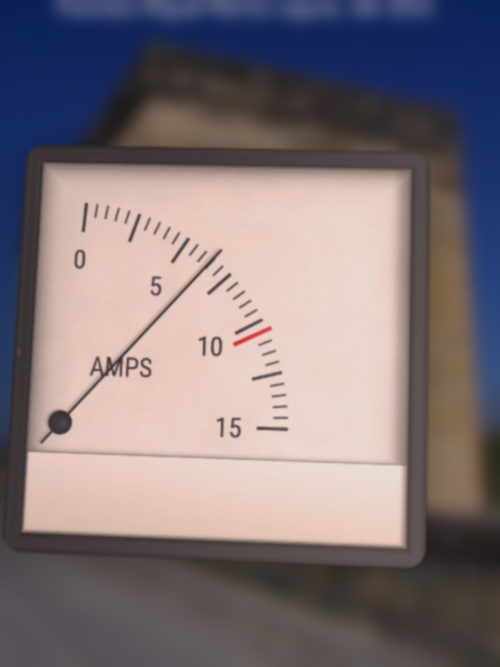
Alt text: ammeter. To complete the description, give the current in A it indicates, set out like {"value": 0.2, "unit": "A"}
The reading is {"value": 6.5, "unit": "A"}
